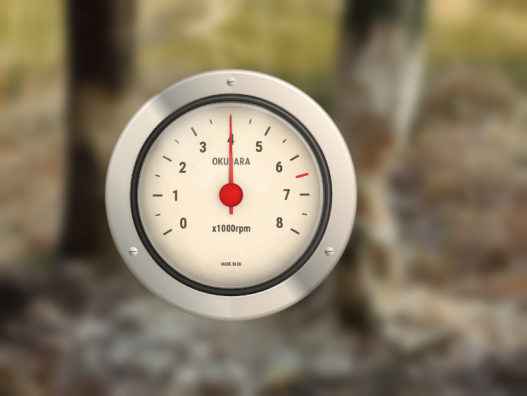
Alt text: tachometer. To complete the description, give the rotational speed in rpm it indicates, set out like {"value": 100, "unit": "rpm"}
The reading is {"value": 4000, "unit": "rpm"}
